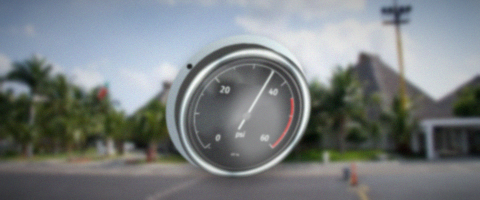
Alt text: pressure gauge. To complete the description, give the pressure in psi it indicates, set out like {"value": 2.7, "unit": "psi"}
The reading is {"value": 35, "unit": "psi"}
